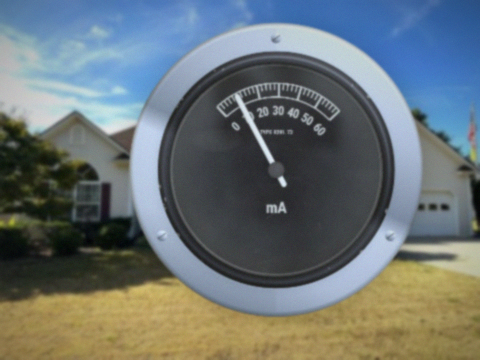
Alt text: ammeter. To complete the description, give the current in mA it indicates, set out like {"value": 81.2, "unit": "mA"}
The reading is {"value": 10, "unit": "mA"}
